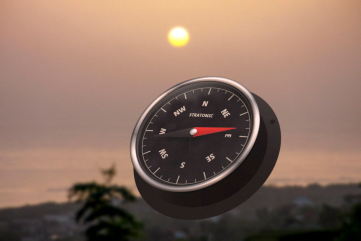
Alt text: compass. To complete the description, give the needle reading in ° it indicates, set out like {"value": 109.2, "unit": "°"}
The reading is {"value": 80, "unit": "°"}
